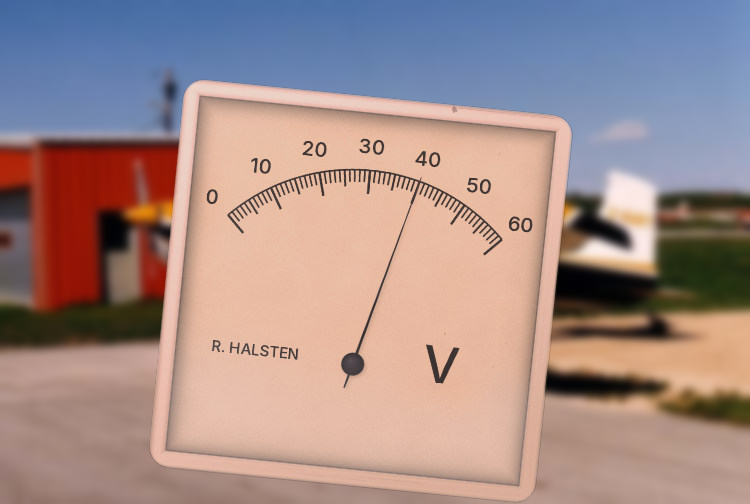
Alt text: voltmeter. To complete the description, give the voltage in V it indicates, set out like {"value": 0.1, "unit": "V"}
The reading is {"value": 40, "unit": "V"}
